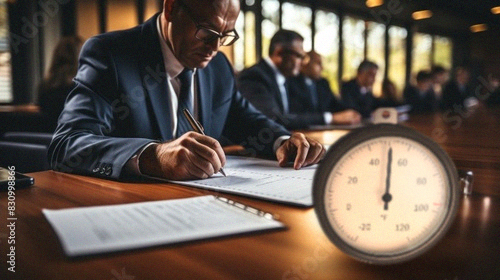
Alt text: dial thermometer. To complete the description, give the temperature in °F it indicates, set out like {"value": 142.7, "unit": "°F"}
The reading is {"value": 50, "unit": "°F"}
